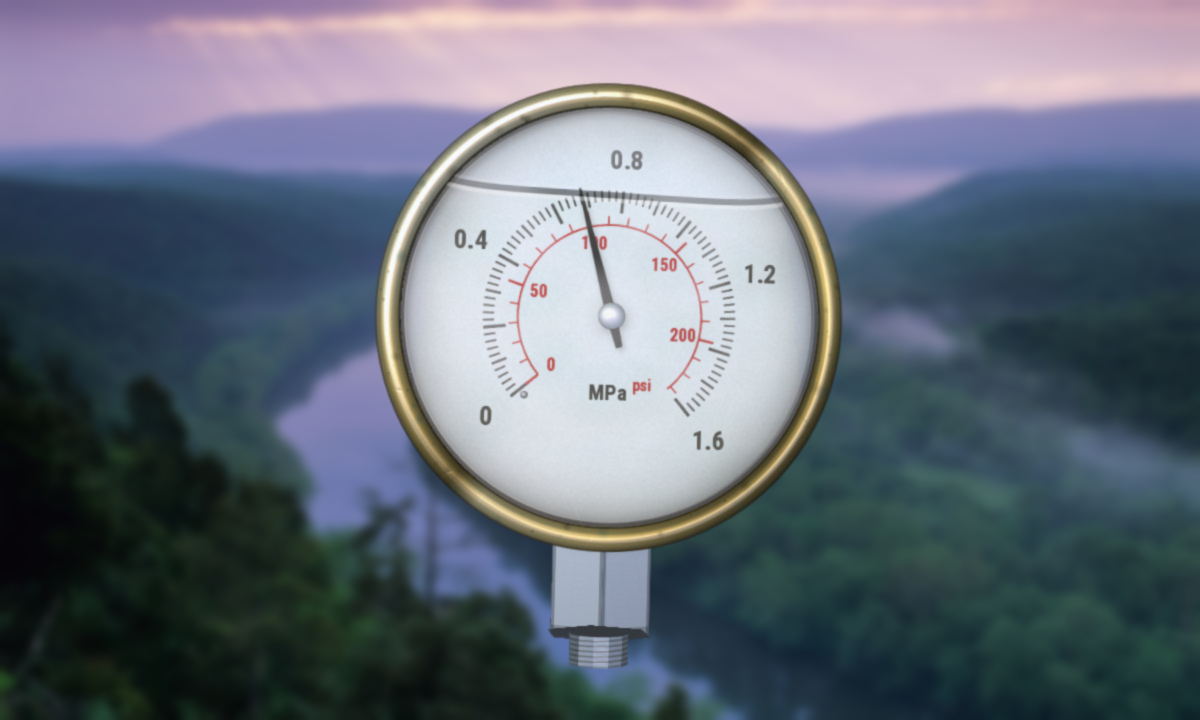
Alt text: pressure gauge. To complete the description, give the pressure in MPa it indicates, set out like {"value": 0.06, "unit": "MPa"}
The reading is {"value": 0.68, "unit": "MPa"}
